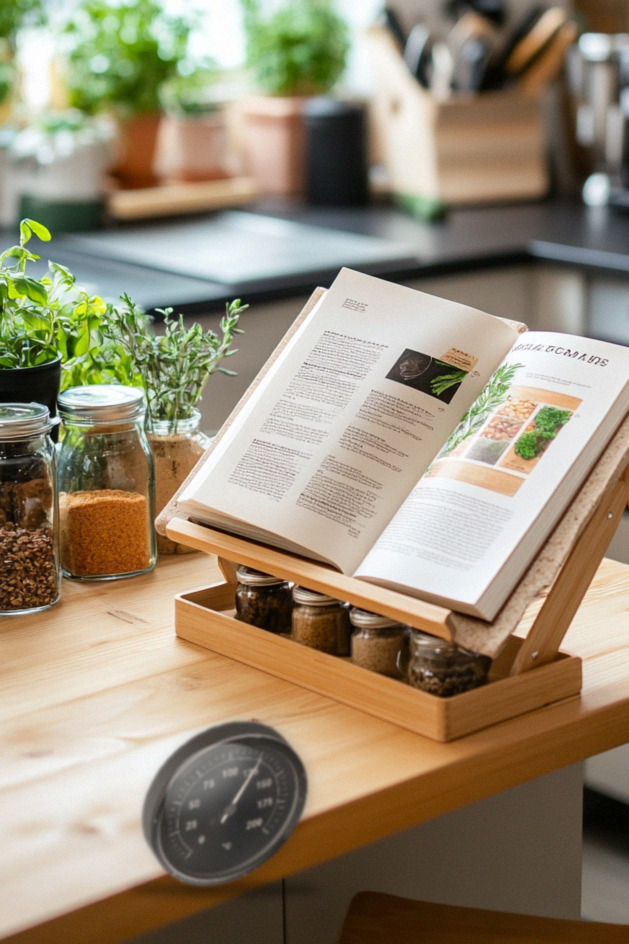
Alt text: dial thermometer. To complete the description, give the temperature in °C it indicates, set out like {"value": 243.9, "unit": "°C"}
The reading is {"value": 125, "unit": "°C"}
